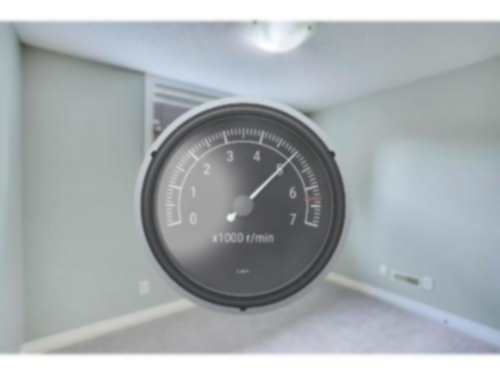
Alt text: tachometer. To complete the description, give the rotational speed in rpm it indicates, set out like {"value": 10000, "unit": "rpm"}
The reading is {"value": 5000, "unit": "rpm"}
